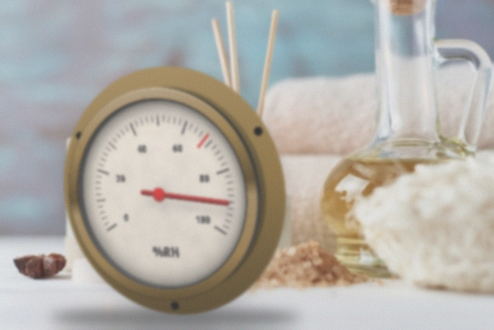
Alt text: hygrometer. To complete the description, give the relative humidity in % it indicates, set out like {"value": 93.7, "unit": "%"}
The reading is {"value": 90, "unit": "%"}
